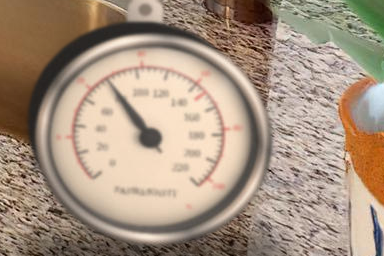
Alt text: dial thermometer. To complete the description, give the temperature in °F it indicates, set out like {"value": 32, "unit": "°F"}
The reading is {"value": 80, "unit": "°F"}
